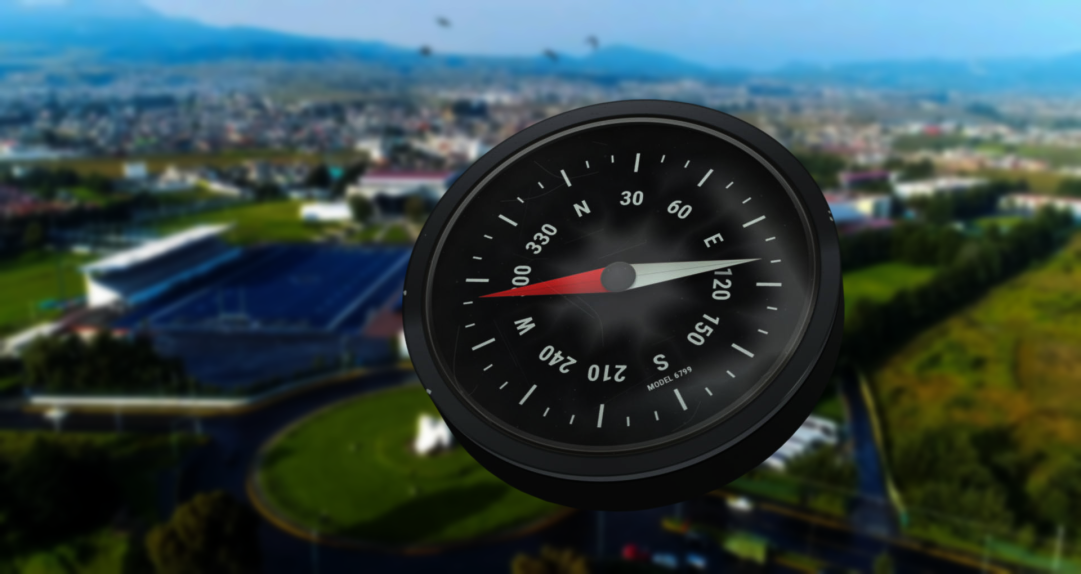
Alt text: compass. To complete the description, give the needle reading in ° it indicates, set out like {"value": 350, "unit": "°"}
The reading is {"value": 290, "unit": "°"}
